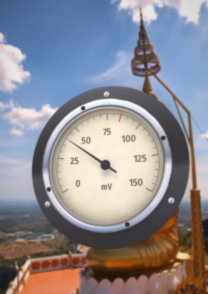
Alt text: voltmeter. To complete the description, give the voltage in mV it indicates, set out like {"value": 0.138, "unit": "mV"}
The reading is {"value": 40, "unit": "mV"}
